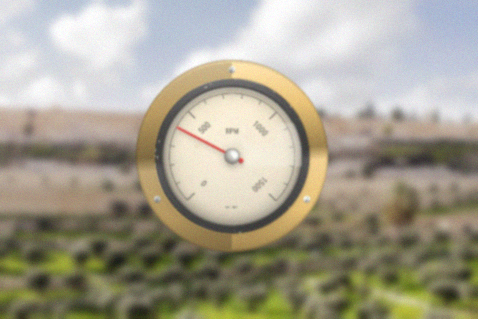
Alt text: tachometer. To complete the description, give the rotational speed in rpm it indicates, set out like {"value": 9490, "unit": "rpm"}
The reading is {"value": 400, "unit": "rpm"}
